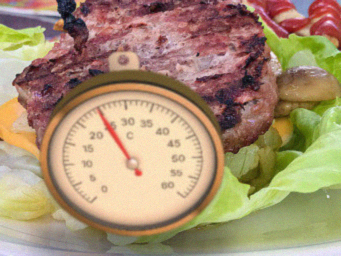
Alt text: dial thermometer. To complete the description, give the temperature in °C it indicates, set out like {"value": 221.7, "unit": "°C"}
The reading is {"value": 25, "unit": "°C"}
